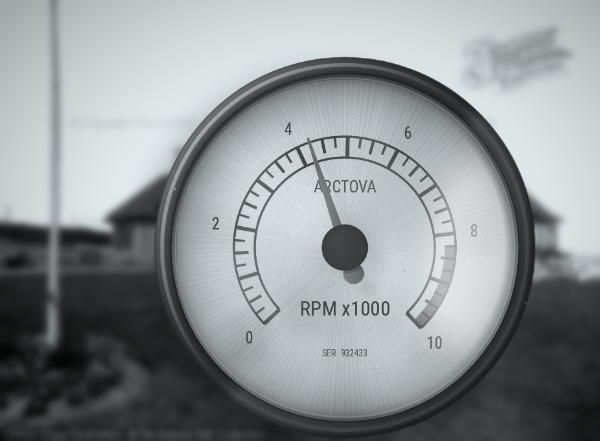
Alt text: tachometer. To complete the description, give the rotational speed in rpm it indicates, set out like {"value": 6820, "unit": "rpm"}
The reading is {"value": 4250, "unit": "rpm"}
